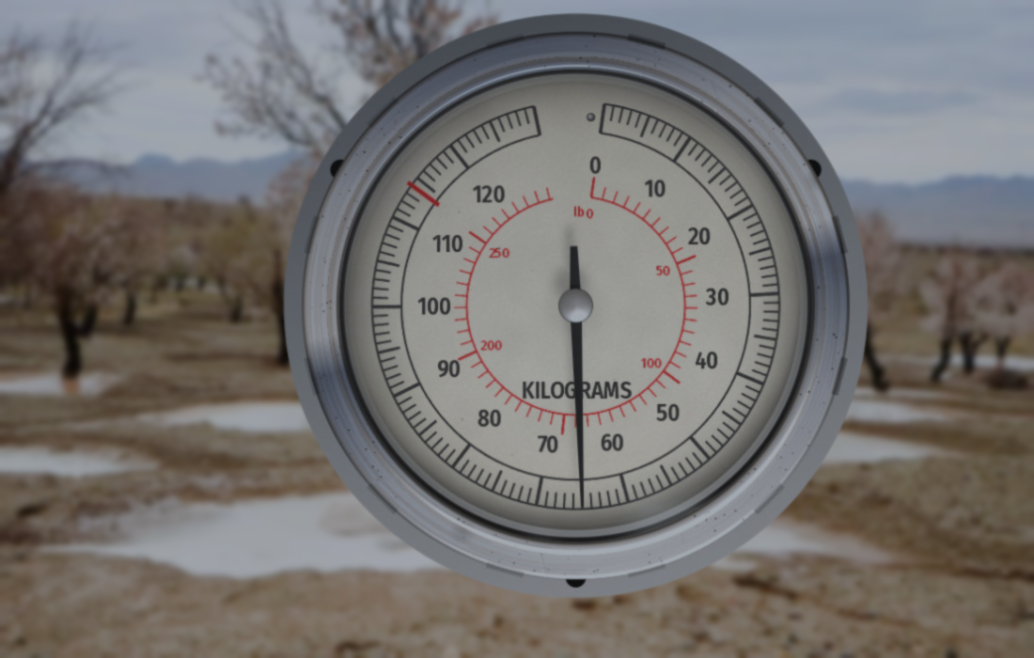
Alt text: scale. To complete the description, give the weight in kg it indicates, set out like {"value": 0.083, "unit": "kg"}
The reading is {"value": 65, "unit": "kg"}
